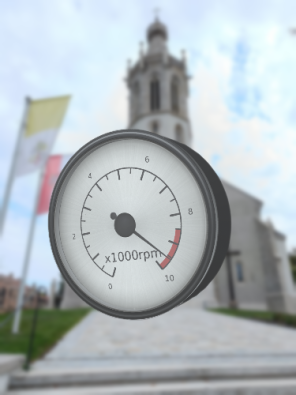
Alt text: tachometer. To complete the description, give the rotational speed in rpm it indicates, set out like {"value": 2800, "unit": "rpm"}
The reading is {"value": 9500, "unit": "rpm"}
